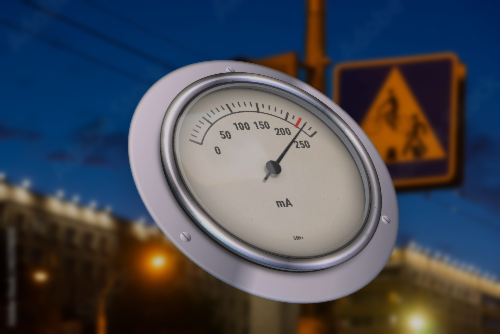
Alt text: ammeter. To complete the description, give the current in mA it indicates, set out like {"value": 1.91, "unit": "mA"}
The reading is {"value": 230, "unit": "mA"}
